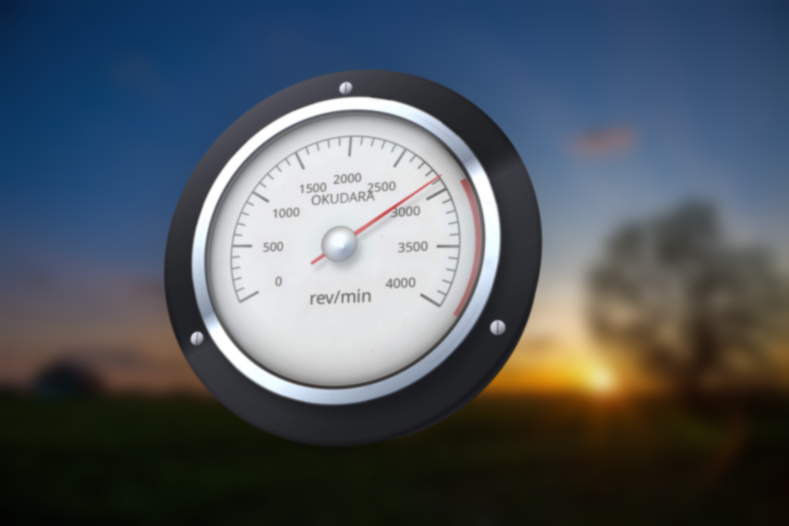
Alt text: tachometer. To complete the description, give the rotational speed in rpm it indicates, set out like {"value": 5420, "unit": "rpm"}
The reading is {"value": 2900, "unit": "rpm"}
